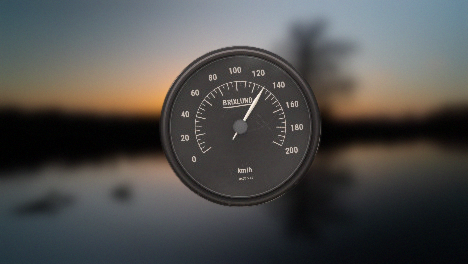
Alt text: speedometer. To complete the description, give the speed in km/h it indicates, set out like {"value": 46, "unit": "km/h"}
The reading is {"value": 130, "unit": "km/h"}
